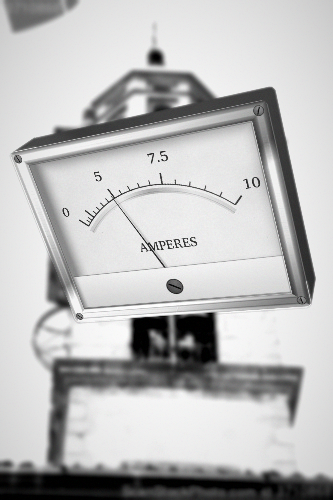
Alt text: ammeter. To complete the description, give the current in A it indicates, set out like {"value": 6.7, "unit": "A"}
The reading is {"value": 5, "unit": "A"}
